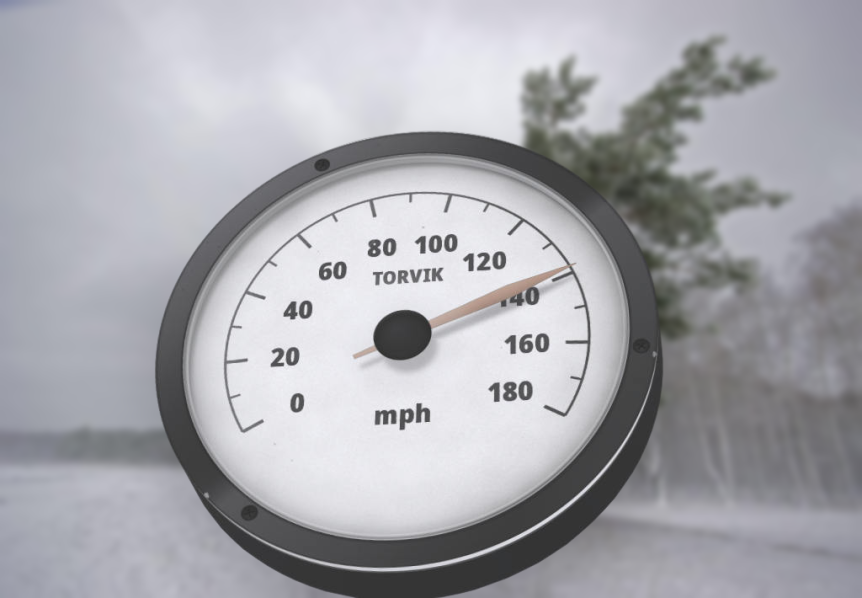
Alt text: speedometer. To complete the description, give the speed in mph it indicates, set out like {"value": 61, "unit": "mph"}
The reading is {"value": 140, "unit": "mph"}
